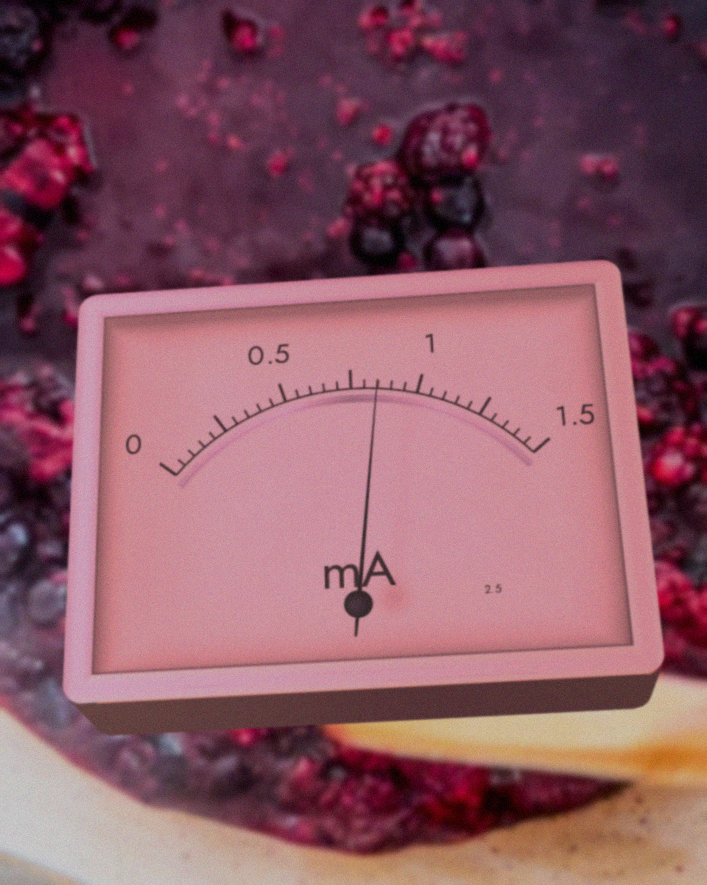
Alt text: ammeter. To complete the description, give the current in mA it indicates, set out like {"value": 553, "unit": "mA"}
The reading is {"value": 0.85, "unit": "mA"}
